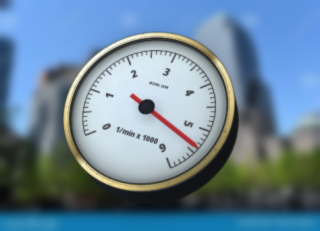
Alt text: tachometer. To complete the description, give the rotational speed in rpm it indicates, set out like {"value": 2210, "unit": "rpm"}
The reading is {"value": 5400, "unit": "rpm"}
